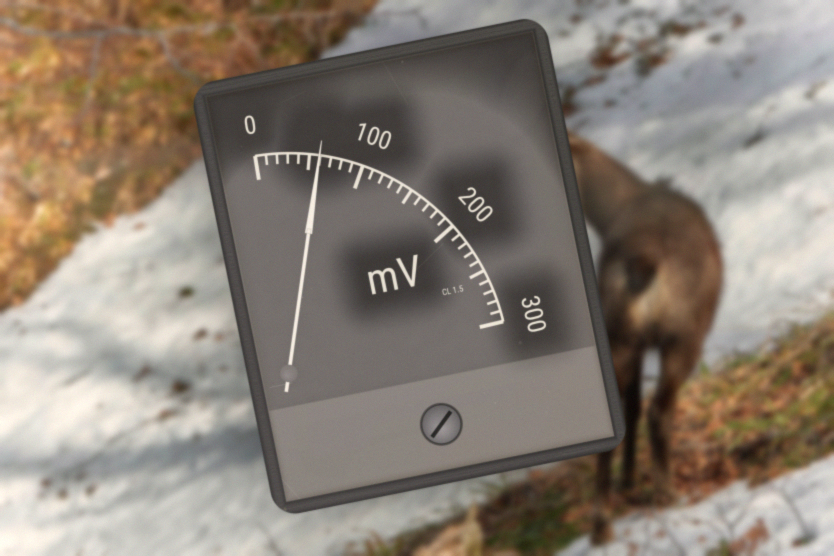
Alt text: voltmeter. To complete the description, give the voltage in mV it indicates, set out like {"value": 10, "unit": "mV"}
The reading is {"value": 60, "unit": "mV"}
